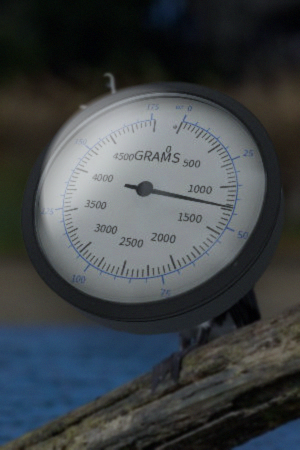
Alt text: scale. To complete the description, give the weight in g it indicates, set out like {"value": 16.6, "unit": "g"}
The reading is {"value": 1250, "unit": "g"}
